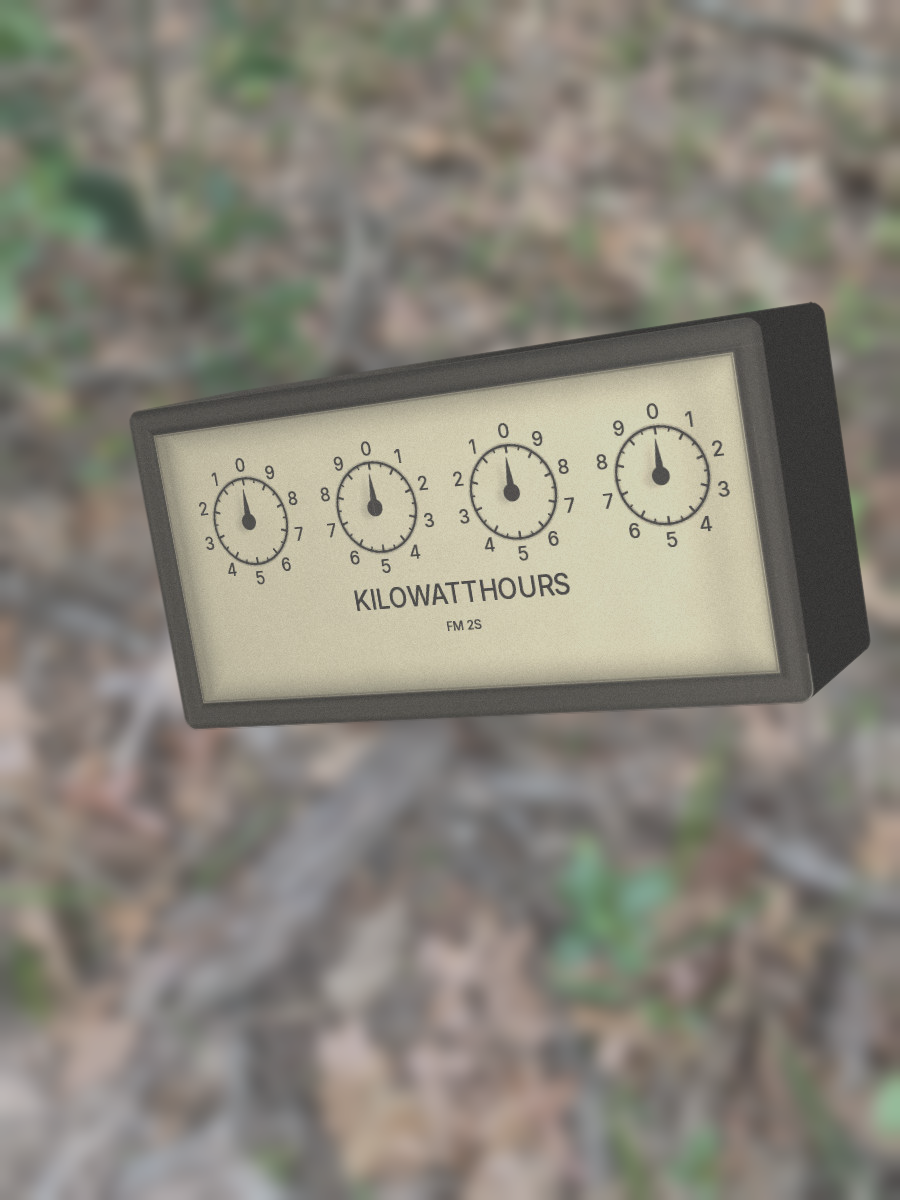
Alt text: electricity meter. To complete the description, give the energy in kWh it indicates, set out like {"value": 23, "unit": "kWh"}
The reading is {"value": 0, "unit": "kWh"}
